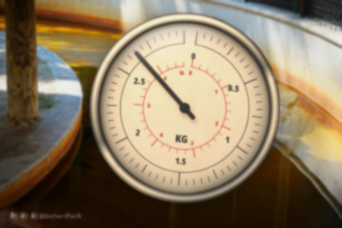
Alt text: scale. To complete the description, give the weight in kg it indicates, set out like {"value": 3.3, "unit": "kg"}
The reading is {"value": 2.65, "unit": "kg"}
